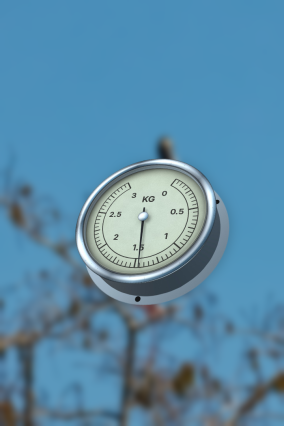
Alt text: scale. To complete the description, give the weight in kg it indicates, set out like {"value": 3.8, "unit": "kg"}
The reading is {"value": 1.45, "unit": "kg"}
